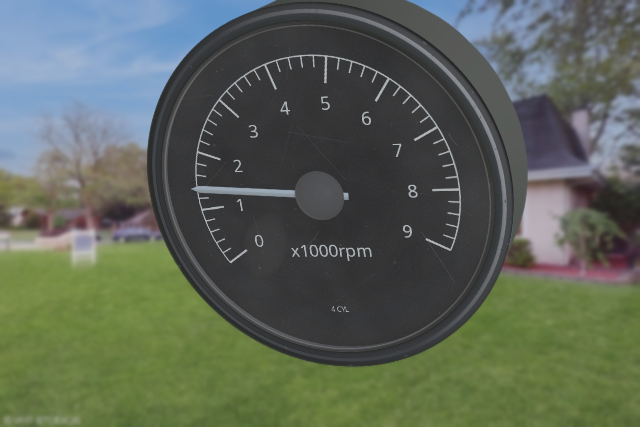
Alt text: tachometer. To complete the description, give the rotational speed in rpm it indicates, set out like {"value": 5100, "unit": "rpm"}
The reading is {"value": 1400, "unit": "rpm"}
